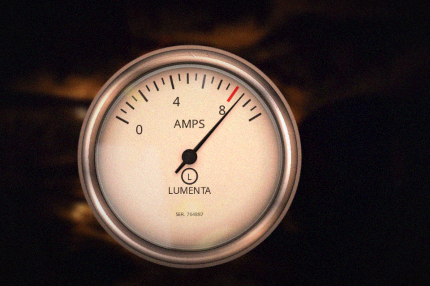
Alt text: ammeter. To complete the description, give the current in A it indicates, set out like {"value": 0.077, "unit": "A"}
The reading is {"value": 8.5, "unit": "A"}
